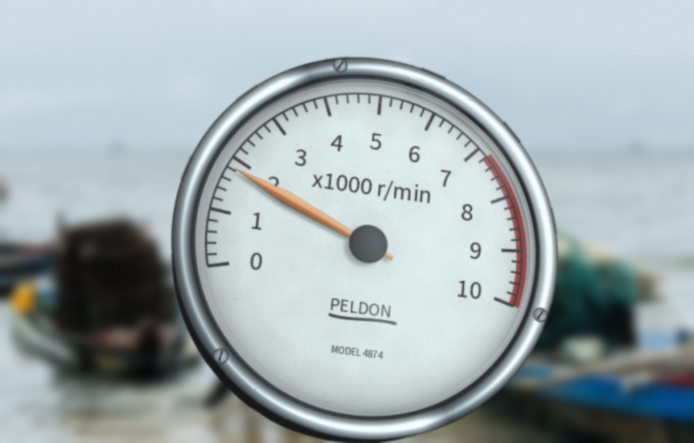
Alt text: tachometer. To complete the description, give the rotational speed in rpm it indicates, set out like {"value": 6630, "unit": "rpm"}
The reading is {"value": 1800, "unit": "rpm"}
